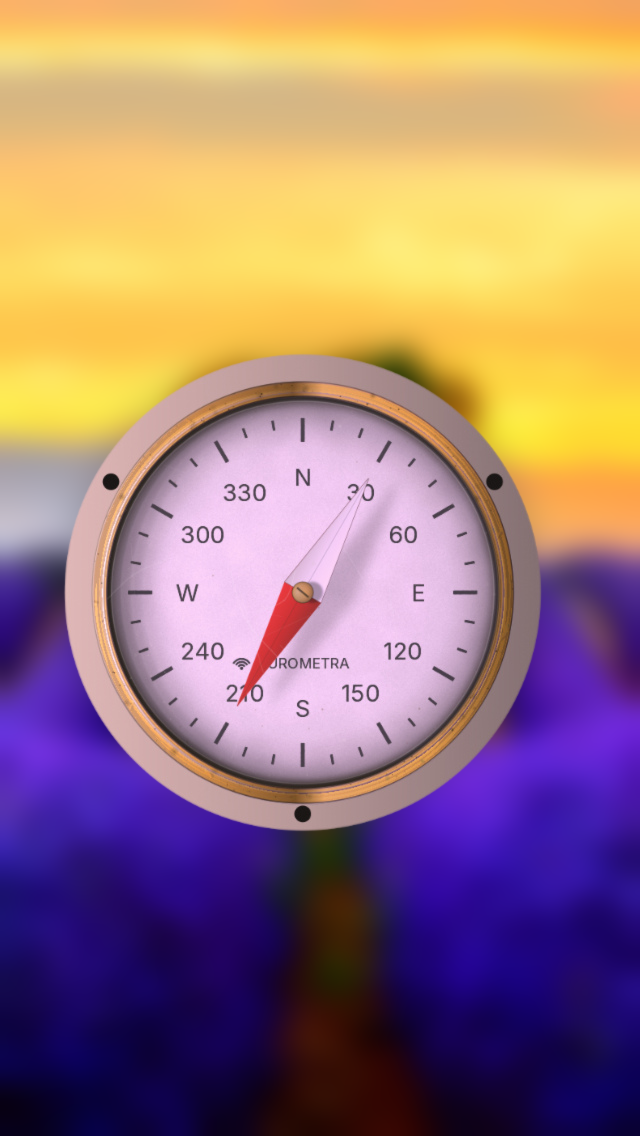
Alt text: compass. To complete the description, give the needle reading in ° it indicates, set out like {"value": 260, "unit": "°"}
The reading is {"value": 210, "unit": "°"}
